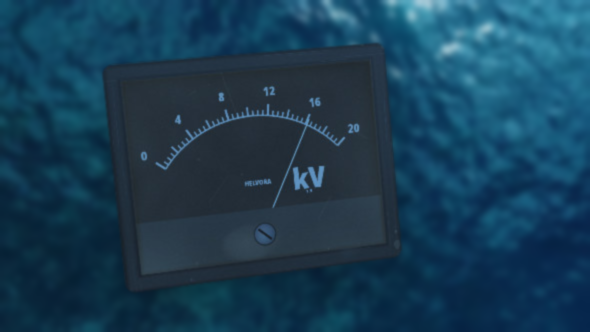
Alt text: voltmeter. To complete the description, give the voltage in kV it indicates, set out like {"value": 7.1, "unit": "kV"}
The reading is {"value": 16, "unit": "kV"}
